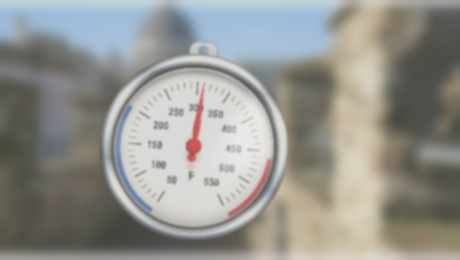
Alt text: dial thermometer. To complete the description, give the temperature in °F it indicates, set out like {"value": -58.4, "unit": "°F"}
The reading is {"value": 310, "unit": "°F"}
